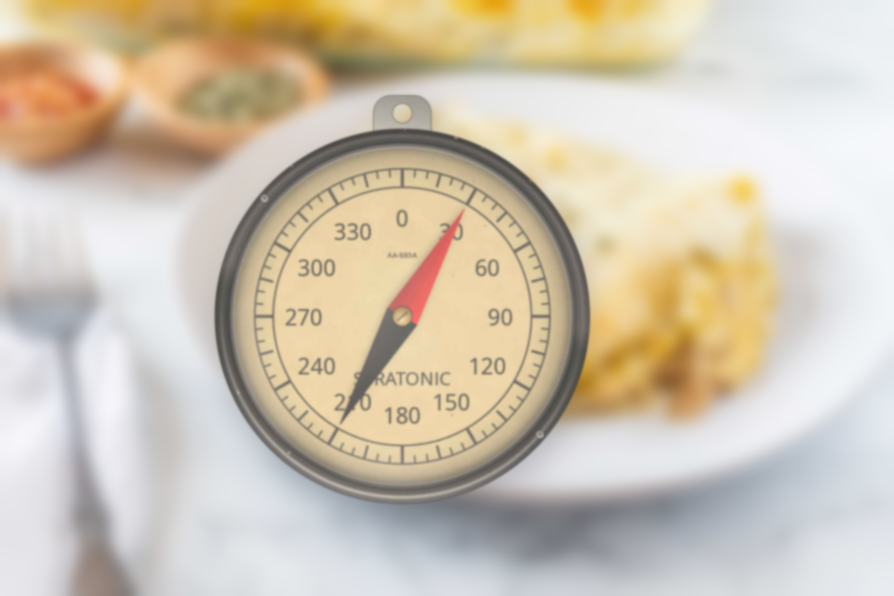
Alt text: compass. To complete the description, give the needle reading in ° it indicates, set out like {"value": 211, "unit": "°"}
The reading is {"value": 30, "unit": "°"}
